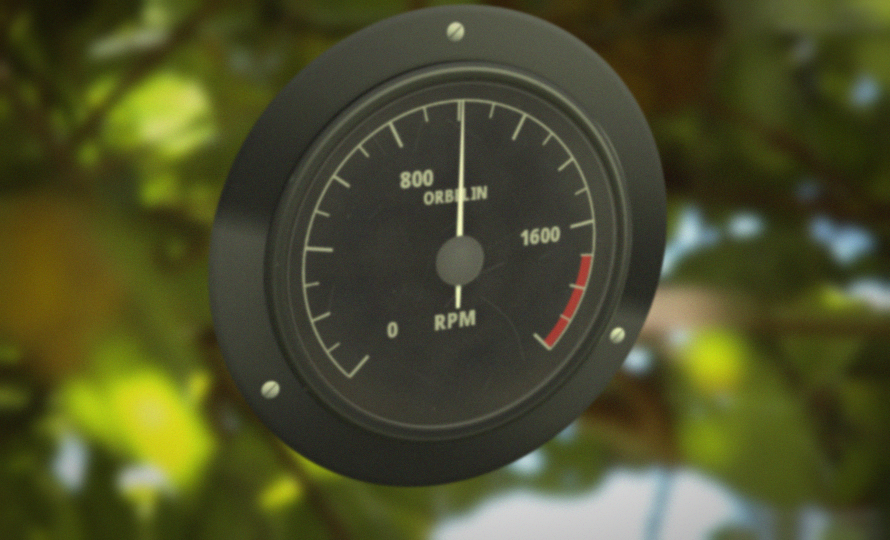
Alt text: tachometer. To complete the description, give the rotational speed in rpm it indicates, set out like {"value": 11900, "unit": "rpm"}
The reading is {"value": 1000, "unit": "rpm"}
